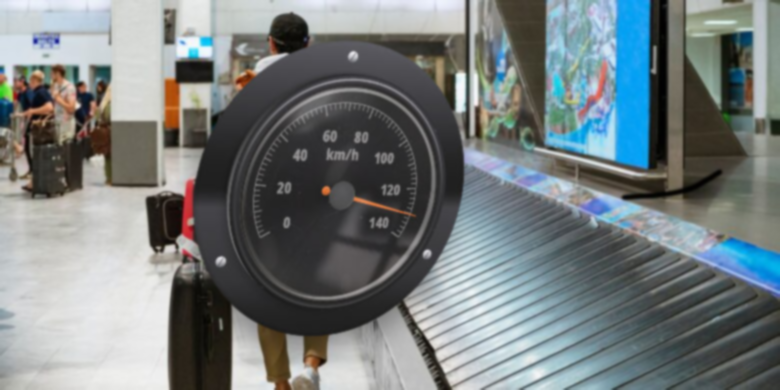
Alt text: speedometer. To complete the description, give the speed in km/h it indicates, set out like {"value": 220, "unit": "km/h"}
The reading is {"value": 130, "unit": "km/h"}
